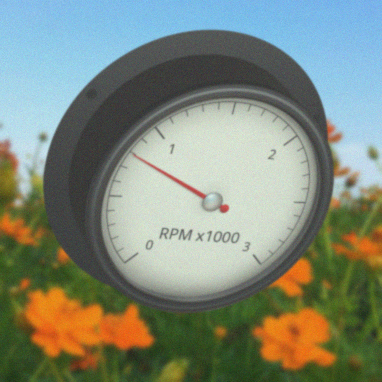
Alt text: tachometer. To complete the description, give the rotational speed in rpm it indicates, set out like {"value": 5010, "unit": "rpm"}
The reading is {"value": 800, "unit": "rpm"}
